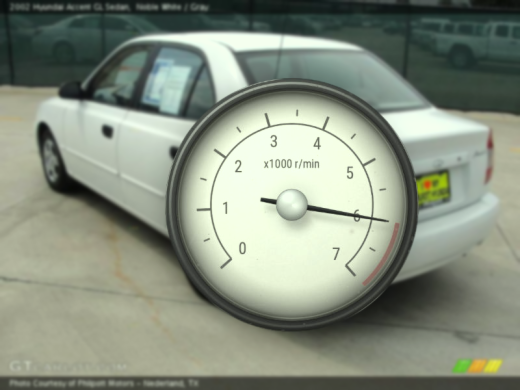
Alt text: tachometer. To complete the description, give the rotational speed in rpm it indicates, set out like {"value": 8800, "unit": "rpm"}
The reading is {"value": 6000, "unit": "rpm"}
